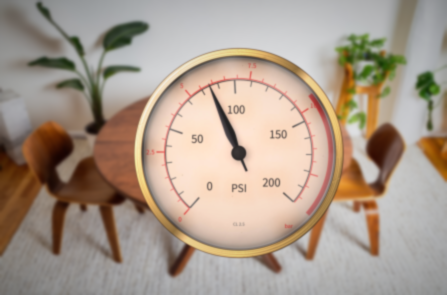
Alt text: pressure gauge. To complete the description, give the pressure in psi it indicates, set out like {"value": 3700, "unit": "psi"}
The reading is {"value": 85, "unit": "psi"}
